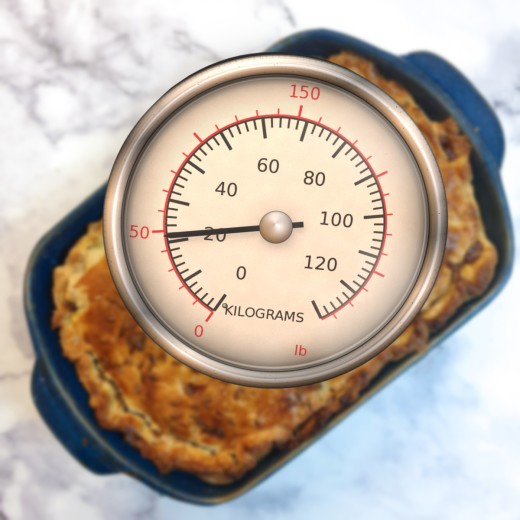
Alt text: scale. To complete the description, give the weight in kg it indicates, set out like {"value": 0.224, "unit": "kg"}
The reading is {"value": 22, "unit": "kg"}
